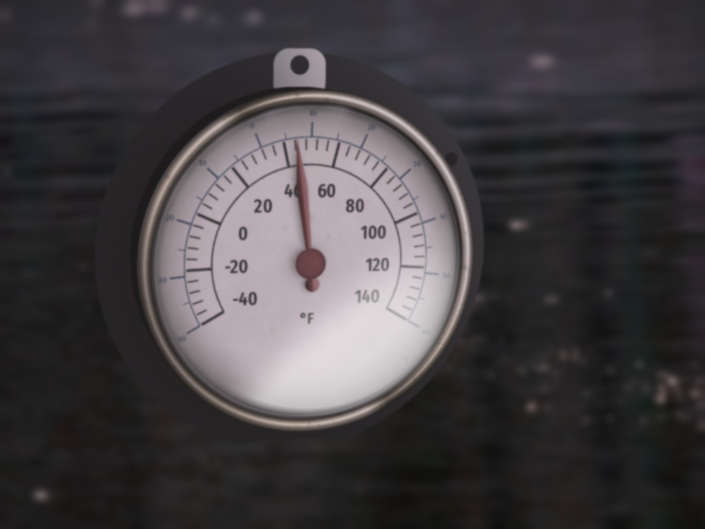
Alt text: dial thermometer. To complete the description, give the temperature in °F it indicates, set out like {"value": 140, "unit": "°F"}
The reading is {"value": 44, "unit": "°F"}
